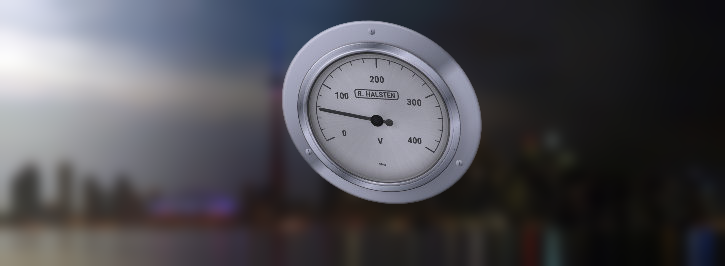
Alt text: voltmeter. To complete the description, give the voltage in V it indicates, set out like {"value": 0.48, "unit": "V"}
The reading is {"value": 60, "unit": "V"}
